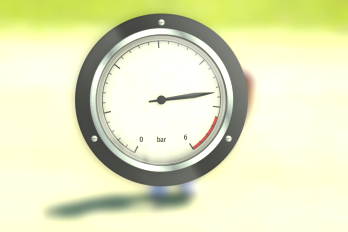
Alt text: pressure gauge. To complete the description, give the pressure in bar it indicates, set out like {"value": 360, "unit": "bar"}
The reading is {"value": 4.7, "unit": "bar"}
